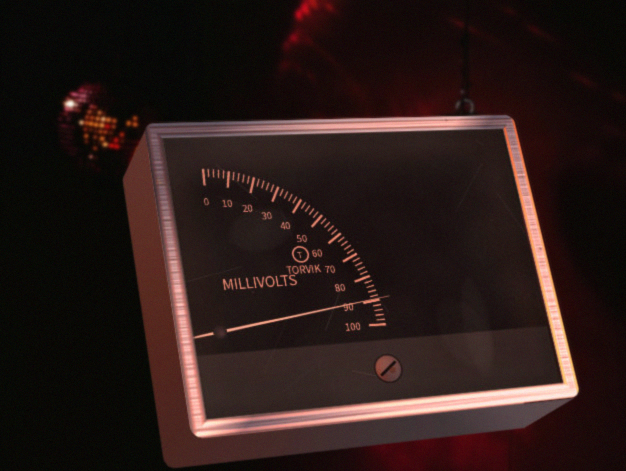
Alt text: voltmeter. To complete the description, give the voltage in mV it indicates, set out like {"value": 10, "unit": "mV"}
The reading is {"value": 90, "unit": "mV"}
